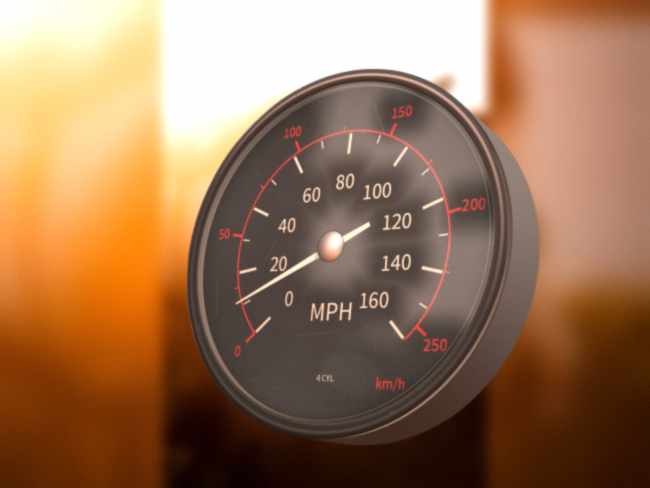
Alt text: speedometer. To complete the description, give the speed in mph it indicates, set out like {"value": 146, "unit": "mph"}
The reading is {"value": 10, "unit": "mph"}
